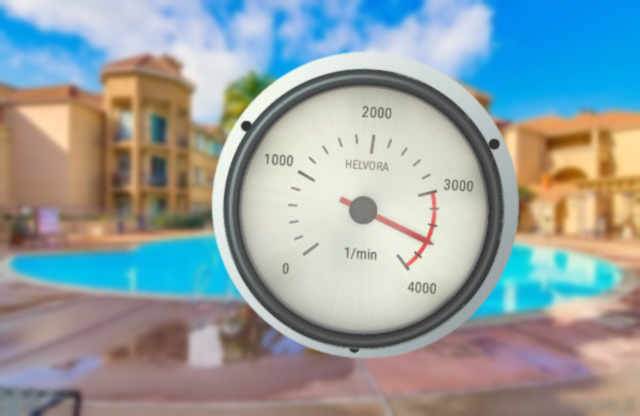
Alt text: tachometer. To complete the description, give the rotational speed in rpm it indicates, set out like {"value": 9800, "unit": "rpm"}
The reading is {"value": 3600, "unit": "rpm"}
